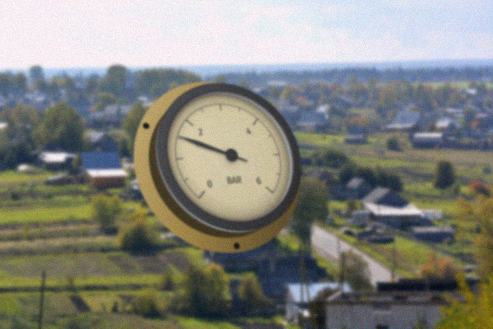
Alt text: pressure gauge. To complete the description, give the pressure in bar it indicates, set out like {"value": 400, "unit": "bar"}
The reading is {"value": 1.5, "unit": "bar"}
